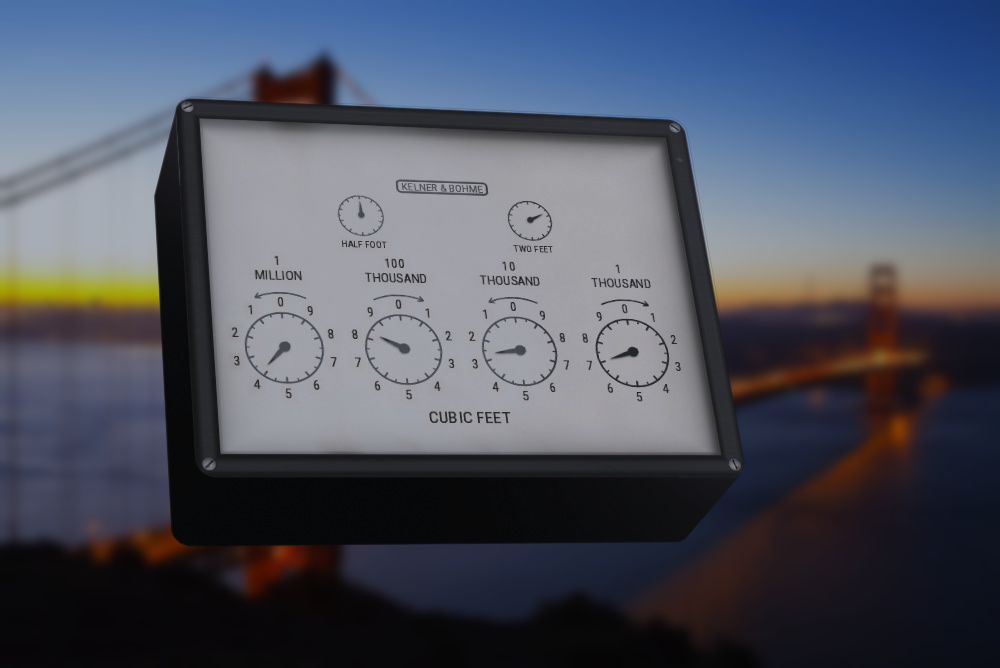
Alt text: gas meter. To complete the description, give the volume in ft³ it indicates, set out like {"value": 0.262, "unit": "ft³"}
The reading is {"value": 382700, "unit": "ft³"}
